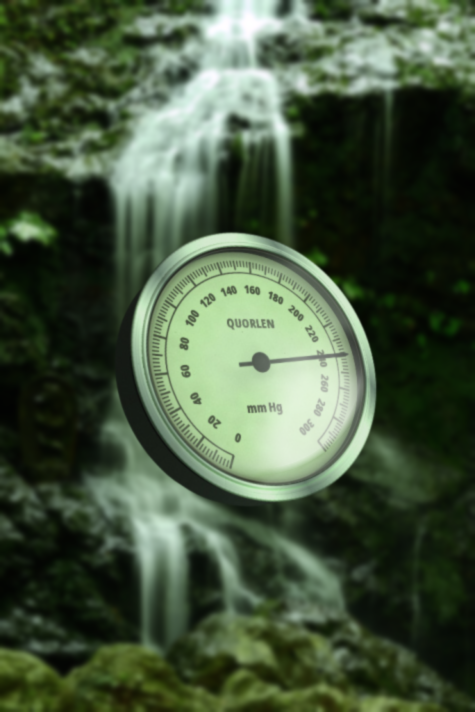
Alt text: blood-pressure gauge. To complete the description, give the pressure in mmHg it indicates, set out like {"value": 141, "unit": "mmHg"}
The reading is {"value": 240, "unit": "mmHg"}
